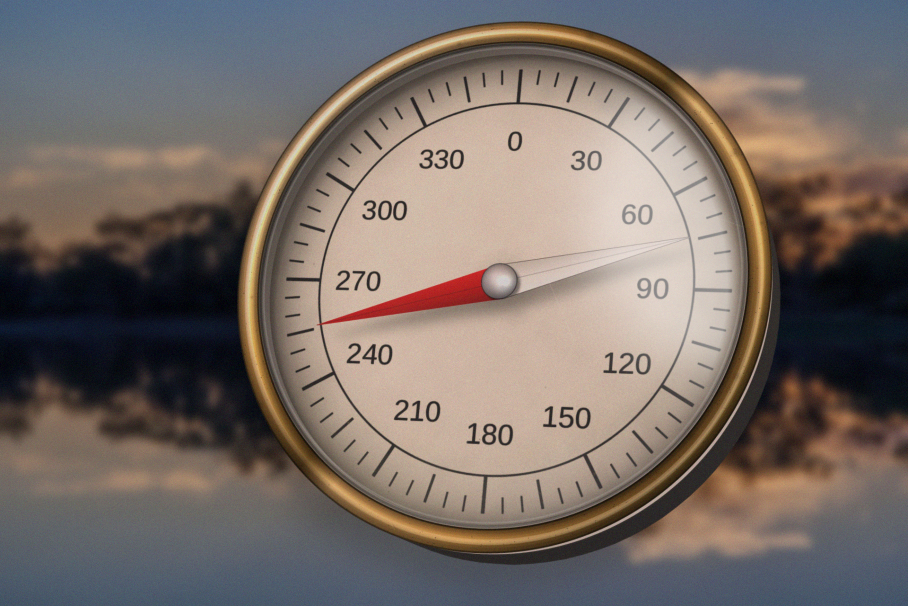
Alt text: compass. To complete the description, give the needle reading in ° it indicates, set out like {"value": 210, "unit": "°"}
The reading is {"value": 255, "unit": "°"}
